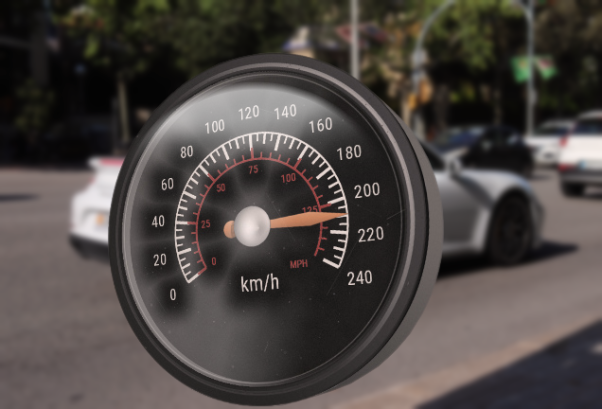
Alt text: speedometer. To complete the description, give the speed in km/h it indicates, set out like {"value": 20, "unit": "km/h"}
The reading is {"value": 210, "unit": "km/h"}
